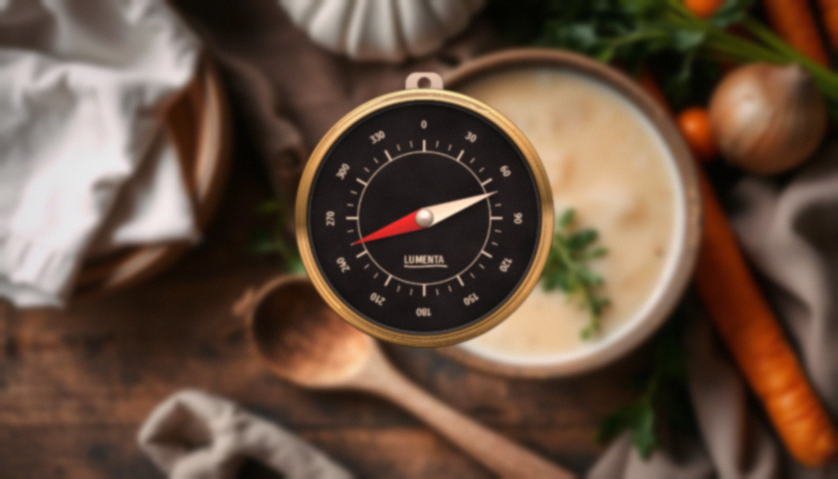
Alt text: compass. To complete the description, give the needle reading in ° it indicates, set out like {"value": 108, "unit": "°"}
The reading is {"value": 250, "unit": "°"}
